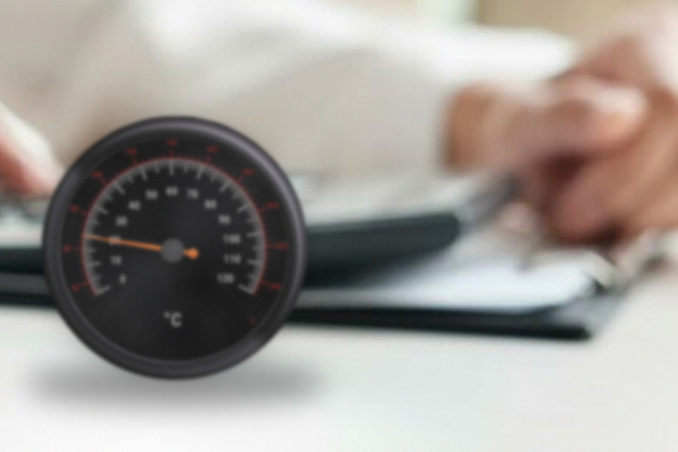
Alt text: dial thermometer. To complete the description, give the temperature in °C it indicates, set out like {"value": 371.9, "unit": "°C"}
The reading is {"value": 20, "unit": "°C"}
